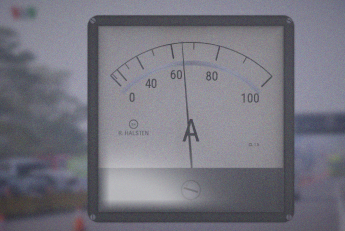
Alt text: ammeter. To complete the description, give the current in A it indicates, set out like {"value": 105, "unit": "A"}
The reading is {"value": 65, "unit": "A"}
